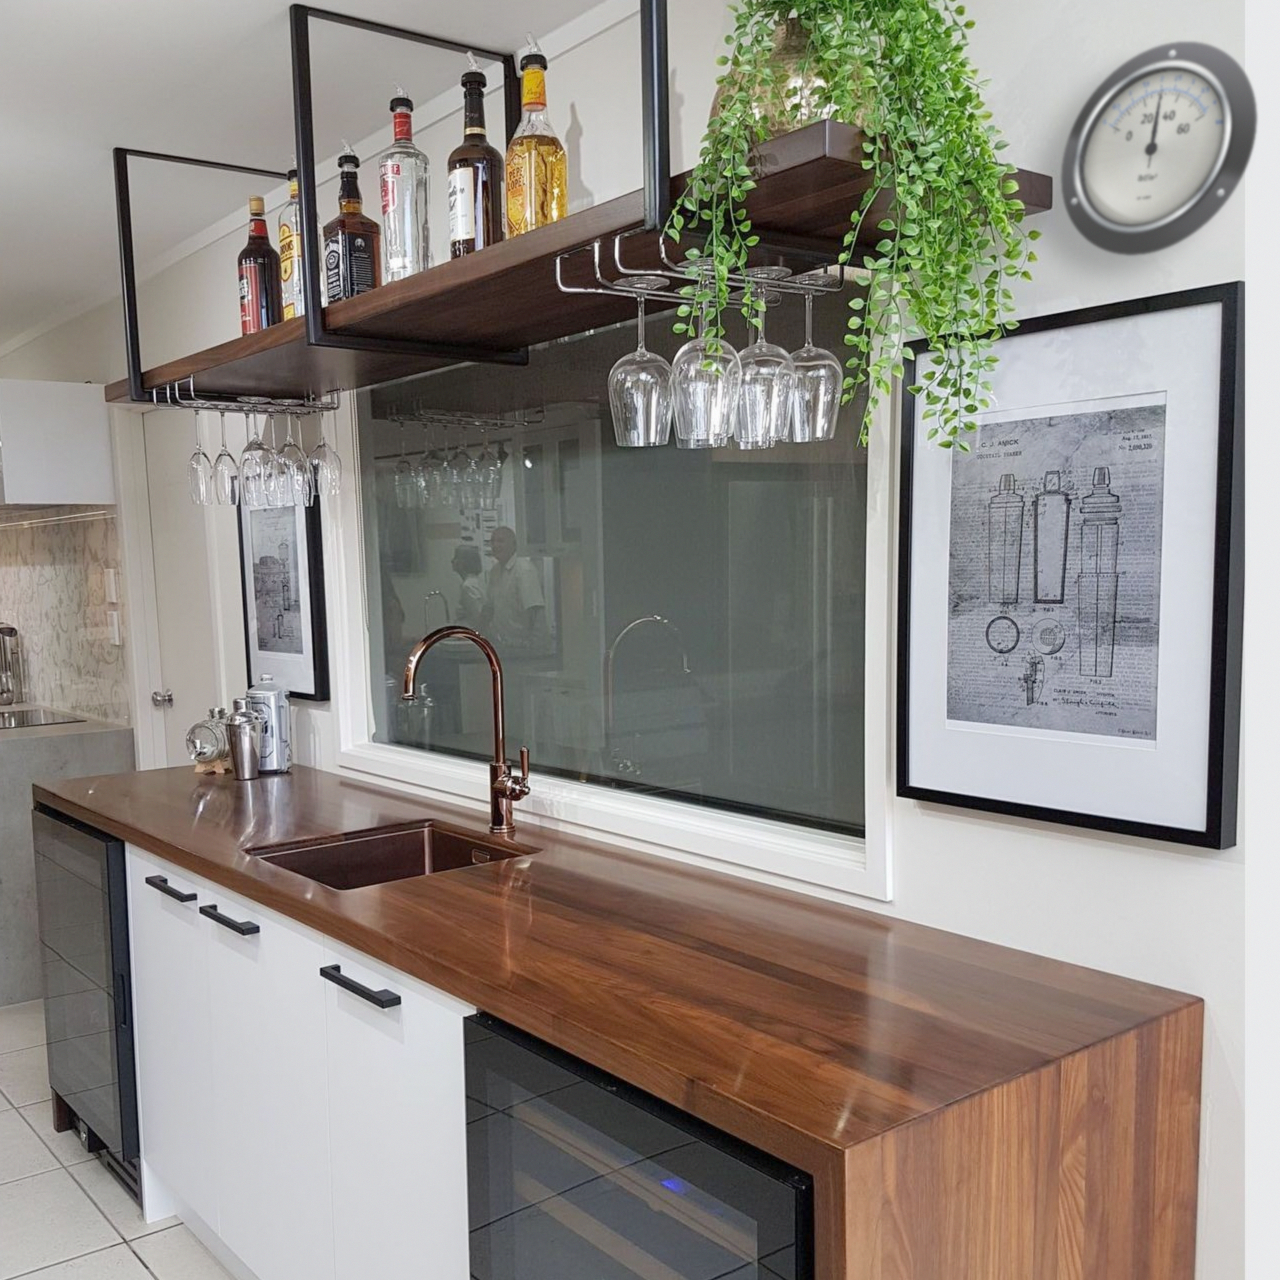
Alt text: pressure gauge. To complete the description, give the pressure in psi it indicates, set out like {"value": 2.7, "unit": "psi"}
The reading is {"value": 30, "unit": "psi"}
